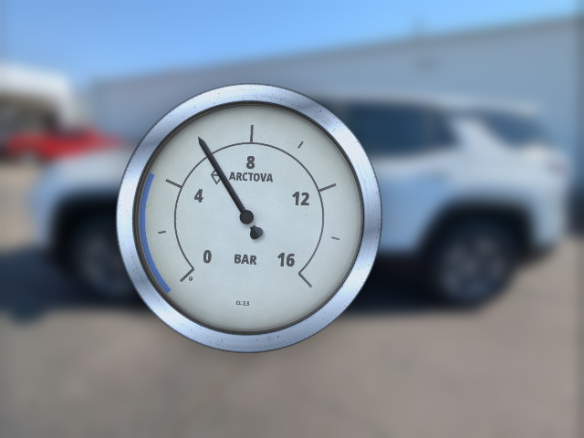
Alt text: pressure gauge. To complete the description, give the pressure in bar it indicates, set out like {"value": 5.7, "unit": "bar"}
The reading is {"value": 6, "unit": "bar"}
